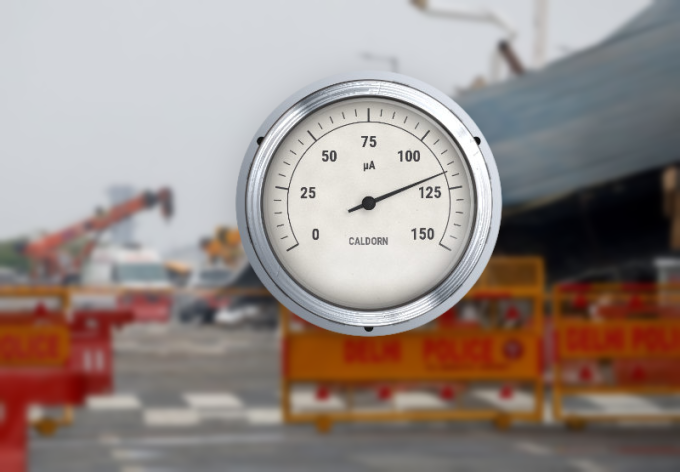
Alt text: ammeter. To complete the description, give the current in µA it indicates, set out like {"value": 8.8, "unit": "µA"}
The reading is {"value": 117.5, "unit": "µA"}
